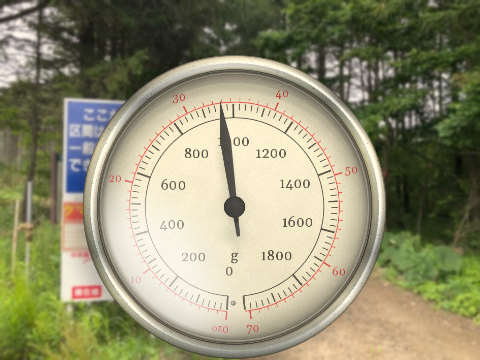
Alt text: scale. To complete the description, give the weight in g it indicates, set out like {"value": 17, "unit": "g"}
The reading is {"value": 960, "unit": "g"}
